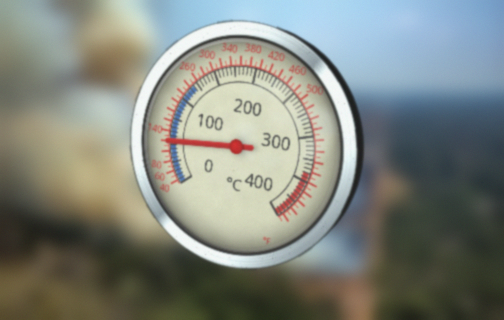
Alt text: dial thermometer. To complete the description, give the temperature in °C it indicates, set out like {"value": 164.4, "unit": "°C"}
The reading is {"value": 50, "unit": "°C"}
